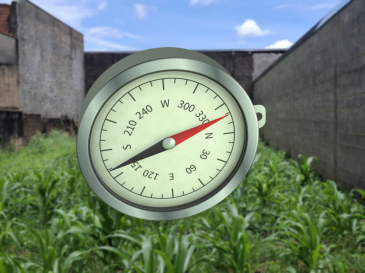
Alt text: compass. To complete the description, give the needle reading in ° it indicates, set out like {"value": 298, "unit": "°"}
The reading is {"value": 340, "unit": "°"}
